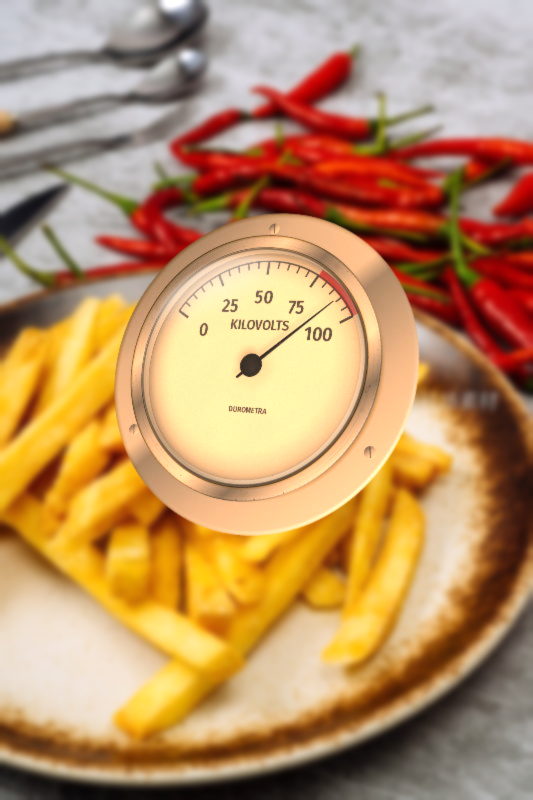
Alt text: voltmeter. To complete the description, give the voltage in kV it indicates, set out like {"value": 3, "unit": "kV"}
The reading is {"value": 90, "unit": "kV"}
